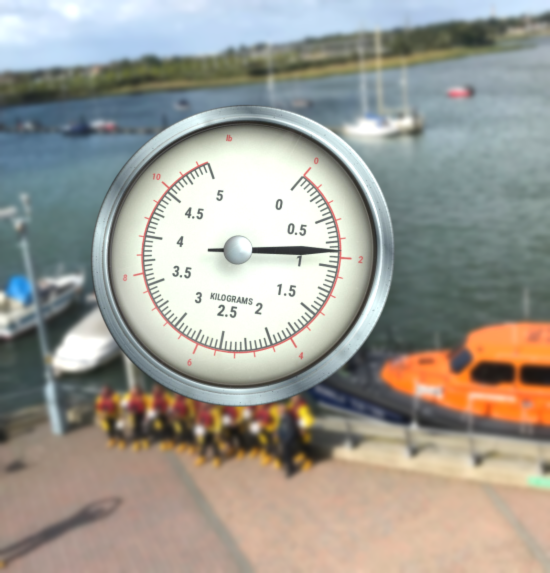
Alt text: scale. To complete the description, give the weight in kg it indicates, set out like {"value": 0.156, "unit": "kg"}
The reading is {"value": 0.85, "unit": "kg"}
